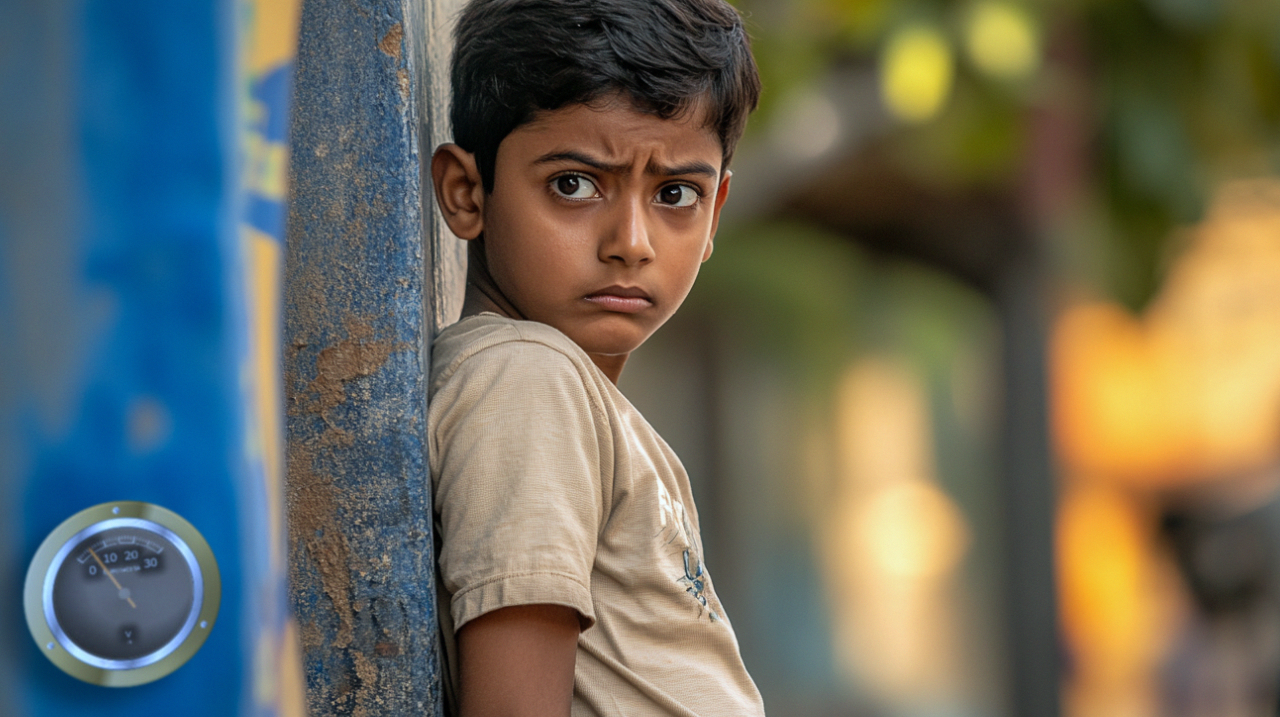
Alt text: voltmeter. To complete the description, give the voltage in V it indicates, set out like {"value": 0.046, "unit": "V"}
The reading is {"value": 5, "unit": "V"}
